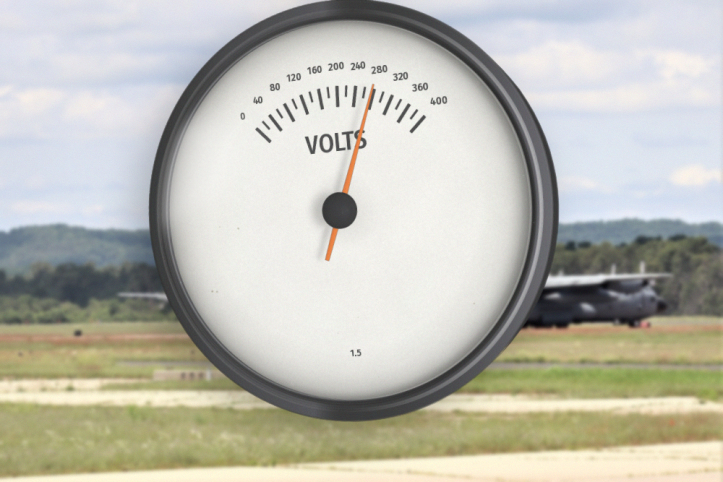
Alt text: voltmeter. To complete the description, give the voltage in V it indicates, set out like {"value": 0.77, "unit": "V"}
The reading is {"value": 280, "unit": "V"}
